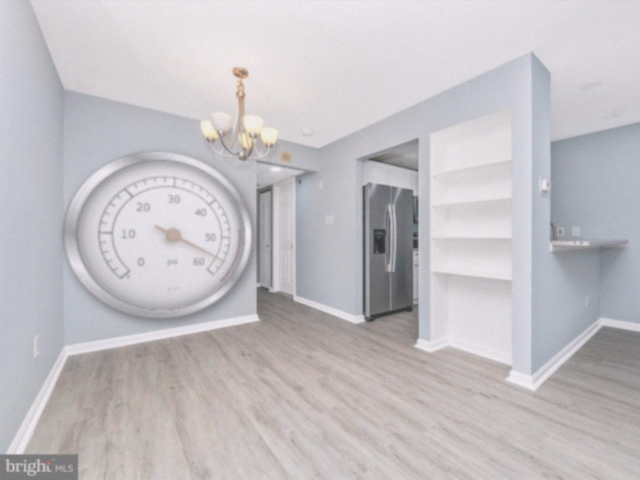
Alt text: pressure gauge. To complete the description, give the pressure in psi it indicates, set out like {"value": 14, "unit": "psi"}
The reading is {"value": 56, "unit": "psi"}
